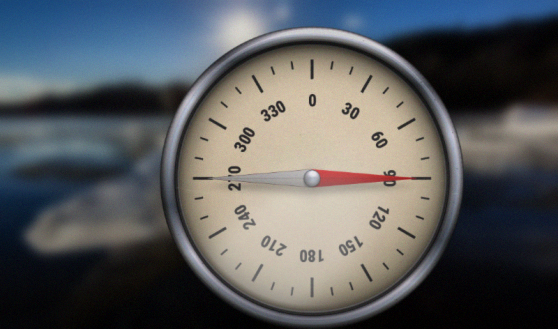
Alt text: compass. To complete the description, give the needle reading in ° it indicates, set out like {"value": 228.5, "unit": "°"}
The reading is {"value": 90, "unit": "°"}
